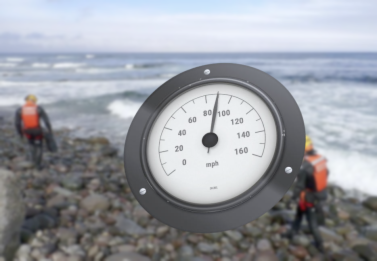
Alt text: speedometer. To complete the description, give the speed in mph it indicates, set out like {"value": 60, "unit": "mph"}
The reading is {"value": 90, "unit": "mph"}
